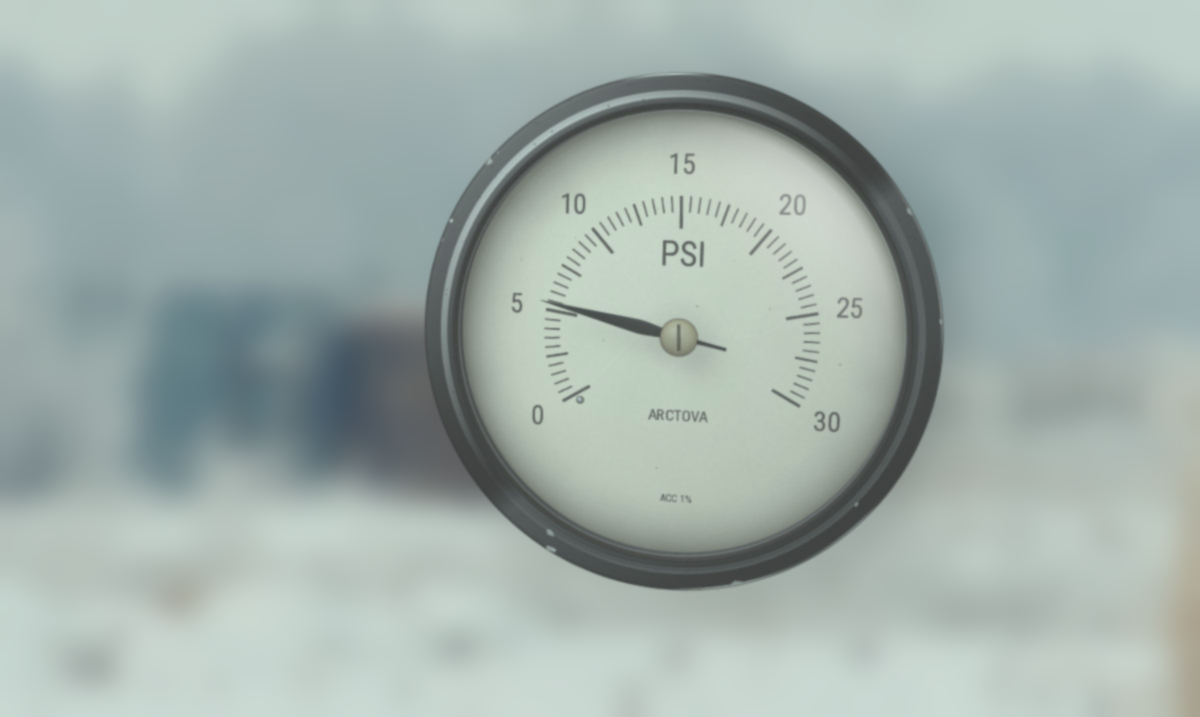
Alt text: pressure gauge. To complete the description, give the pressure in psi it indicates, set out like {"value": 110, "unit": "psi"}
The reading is {"value": 5.5, "unit": "psi"}
